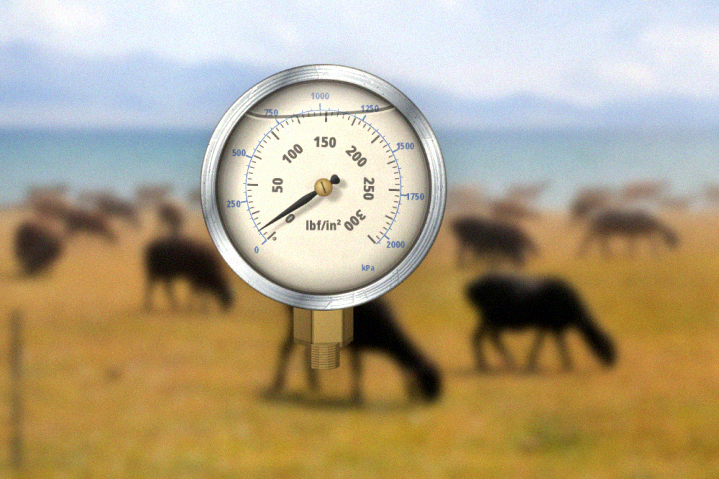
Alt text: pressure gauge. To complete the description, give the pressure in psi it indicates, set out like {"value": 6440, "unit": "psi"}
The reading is {"value": 10, "unit": "psi"}
